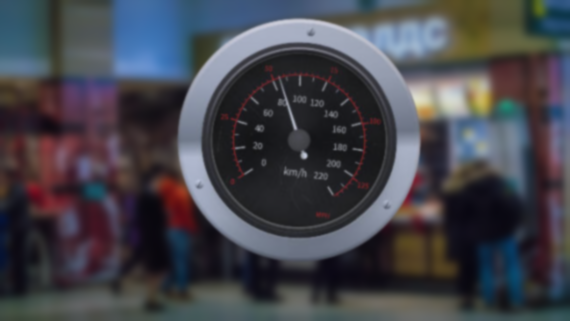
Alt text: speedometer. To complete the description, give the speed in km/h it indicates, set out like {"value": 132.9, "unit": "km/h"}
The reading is {"value": 85, "unit": "km/h"}
